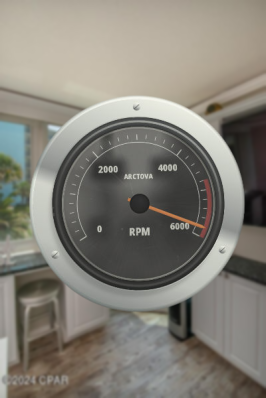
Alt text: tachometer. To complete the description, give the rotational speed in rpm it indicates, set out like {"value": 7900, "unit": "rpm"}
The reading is {"value": 5800, "unit": "rpm"}
